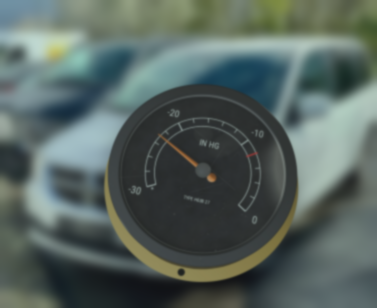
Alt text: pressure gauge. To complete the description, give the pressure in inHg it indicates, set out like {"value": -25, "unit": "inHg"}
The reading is {"value": -23, "unit": "inHg"}
